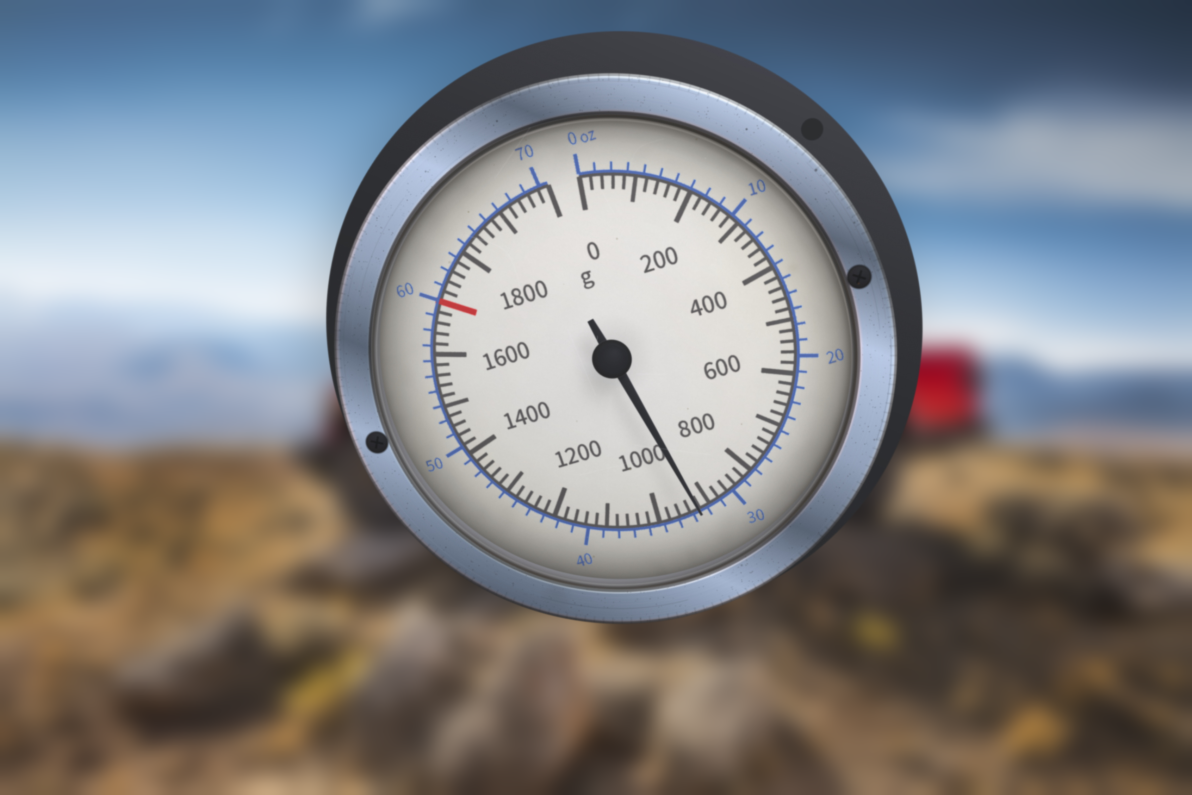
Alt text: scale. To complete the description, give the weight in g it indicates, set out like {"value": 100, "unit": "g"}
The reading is {"value": 920, "unit": "g"}
